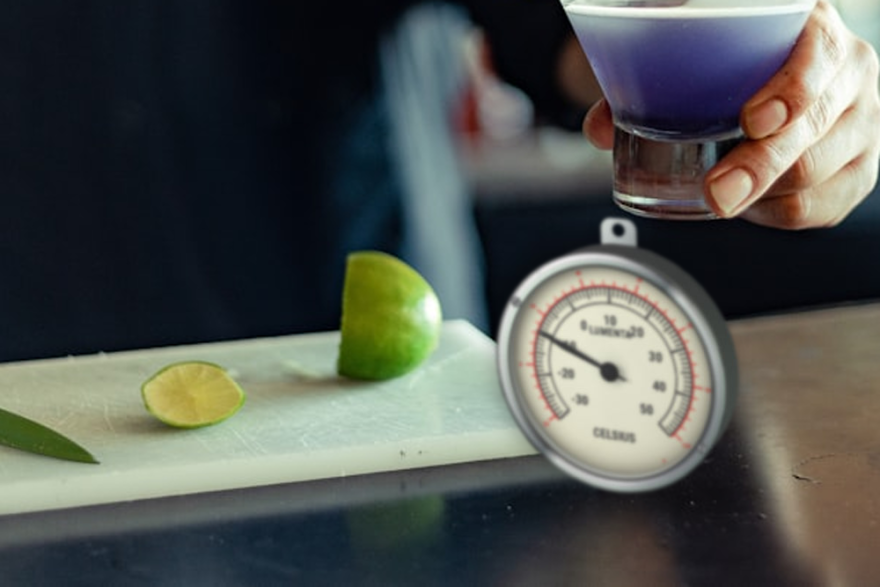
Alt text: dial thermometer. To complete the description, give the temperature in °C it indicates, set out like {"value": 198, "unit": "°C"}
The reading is {"value": -10, "unit": "°C"}
